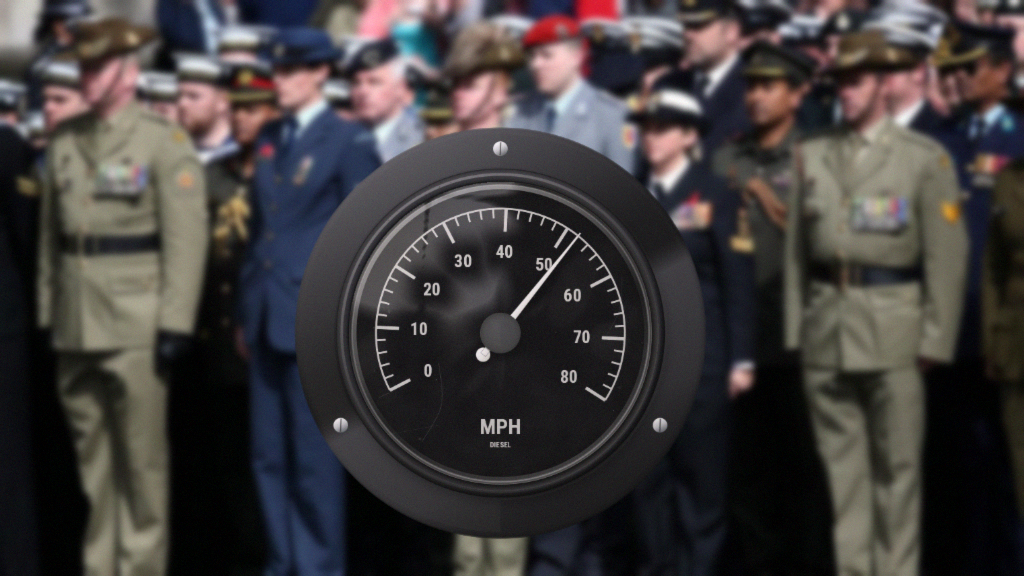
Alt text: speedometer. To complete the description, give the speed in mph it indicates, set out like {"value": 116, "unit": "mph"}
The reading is {"value": 52, "unit": "mph"}
